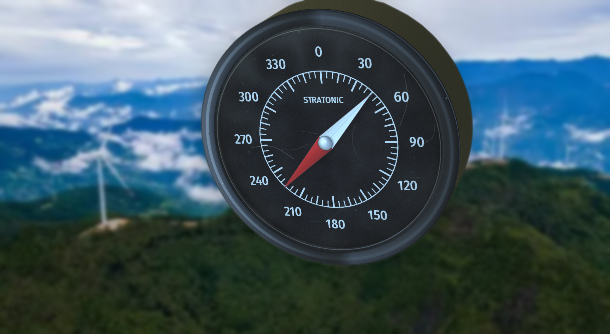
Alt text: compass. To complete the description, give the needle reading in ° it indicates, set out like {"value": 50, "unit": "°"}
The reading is {"value": 225, "unit": "°"}
